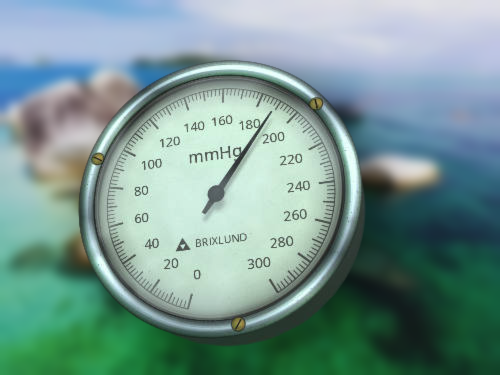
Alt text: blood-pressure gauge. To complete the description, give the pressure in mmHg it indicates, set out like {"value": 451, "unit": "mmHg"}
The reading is {"value": 190, "unit": "mmHg"}
